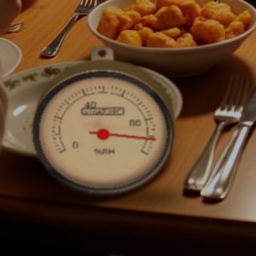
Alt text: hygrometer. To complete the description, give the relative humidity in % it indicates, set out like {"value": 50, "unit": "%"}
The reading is {"value": 90, "unit": "%"}
